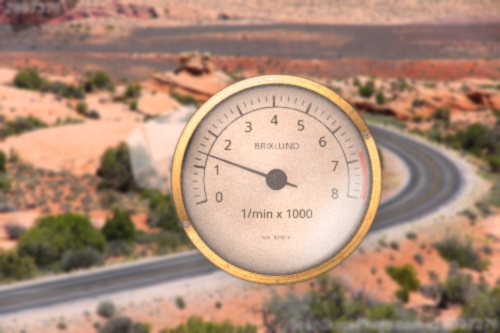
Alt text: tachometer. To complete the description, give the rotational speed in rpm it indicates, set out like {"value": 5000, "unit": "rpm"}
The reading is {"value": 1400, "unit": "rpm"}
